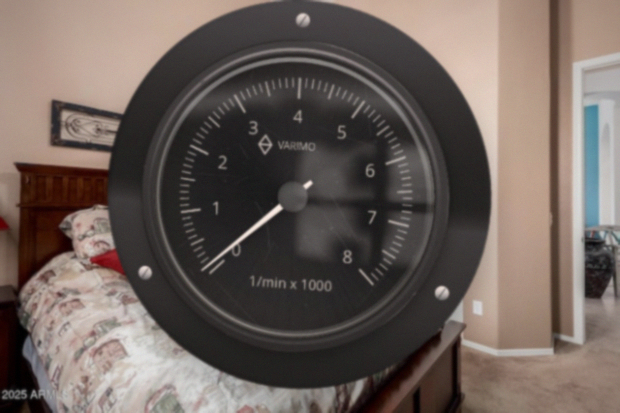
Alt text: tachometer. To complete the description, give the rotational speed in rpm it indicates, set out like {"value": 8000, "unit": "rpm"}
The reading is {"value": 100, "unit": "rpm"}
